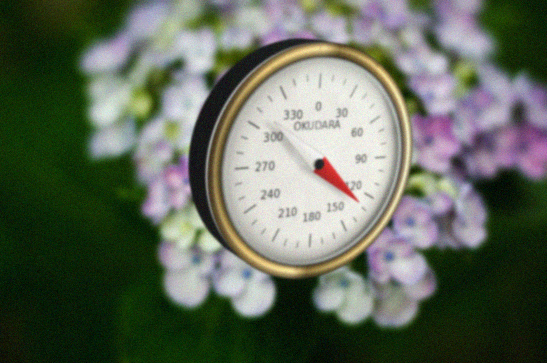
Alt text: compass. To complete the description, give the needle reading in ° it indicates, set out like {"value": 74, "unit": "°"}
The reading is {"value": 130, "unit": "°"}
